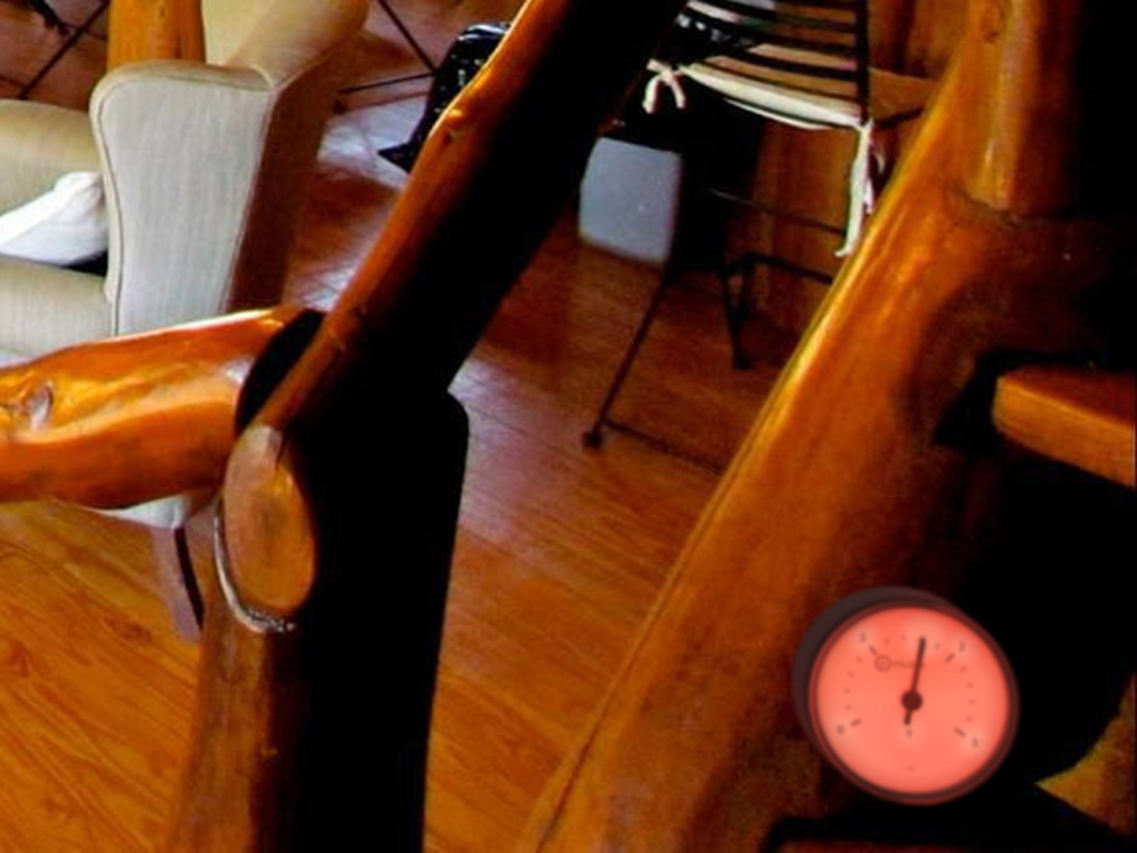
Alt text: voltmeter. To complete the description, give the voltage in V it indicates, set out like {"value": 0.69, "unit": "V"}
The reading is {"value": 1.6, "unit": "V"}
